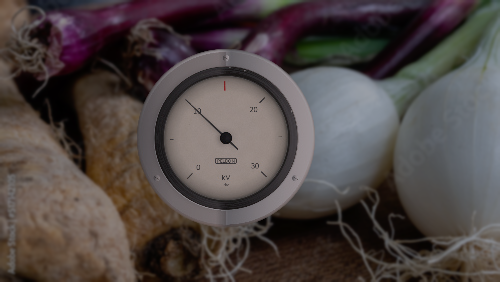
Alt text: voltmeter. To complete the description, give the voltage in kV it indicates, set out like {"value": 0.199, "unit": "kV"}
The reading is {"value": 10, "unit": "kV"}
